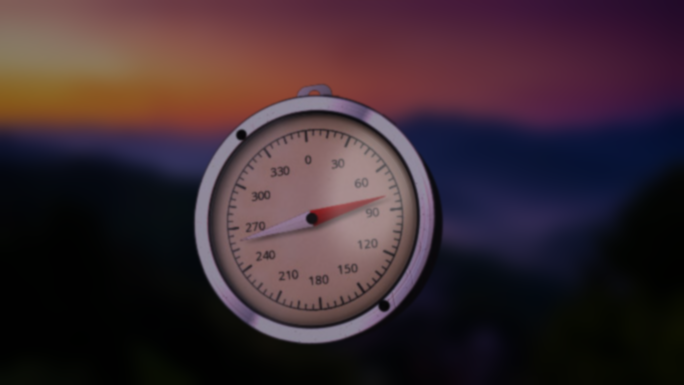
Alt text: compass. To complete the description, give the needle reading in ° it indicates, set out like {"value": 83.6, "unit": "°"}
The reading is {"value": 80, "unit": "°"}
